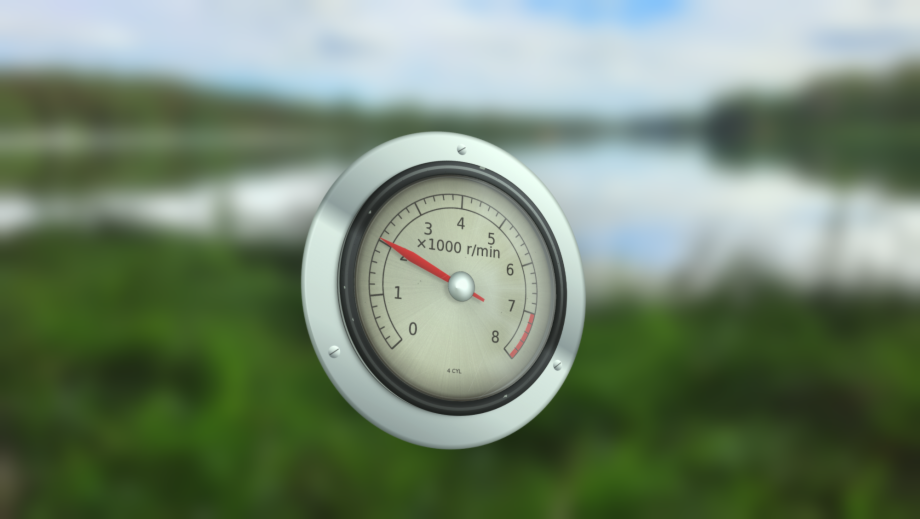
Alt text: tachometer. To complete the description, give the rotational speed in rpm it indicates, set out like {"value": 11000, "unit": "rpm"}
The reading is {"value": 2000, "unit": "rpm"}
